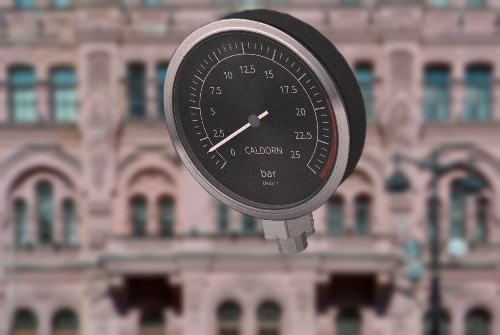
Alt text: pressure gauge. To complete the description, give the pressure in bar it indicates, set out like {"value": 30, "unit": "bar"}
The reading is {"value": 1.5, "unit": "bar"}
